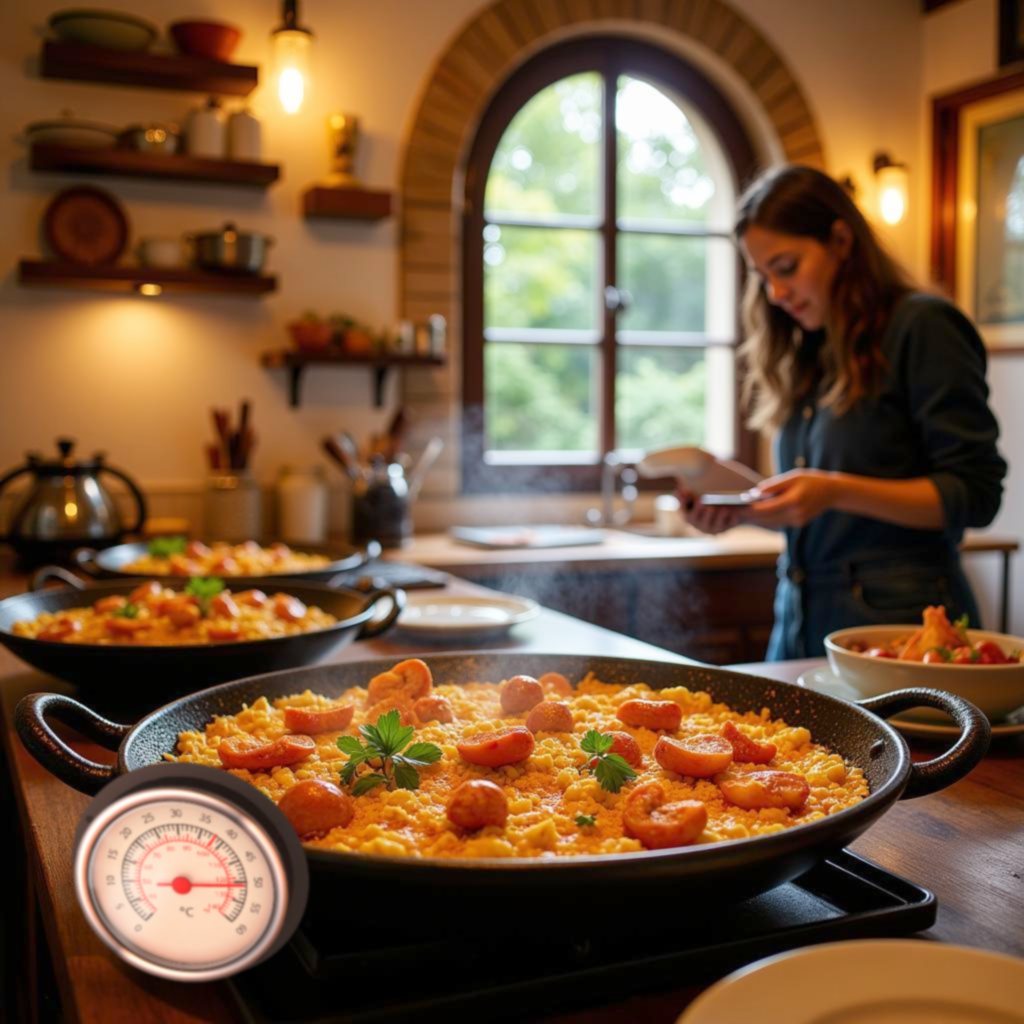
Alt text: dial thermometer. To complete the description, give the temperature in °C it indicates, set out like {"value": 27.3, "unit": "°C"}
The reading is {"value": 50, "unit": "°C"}
